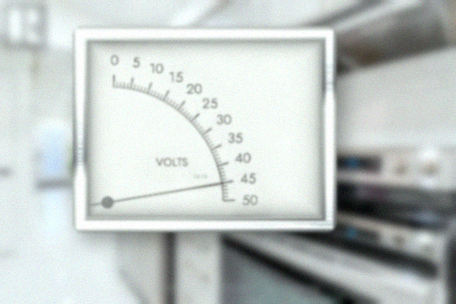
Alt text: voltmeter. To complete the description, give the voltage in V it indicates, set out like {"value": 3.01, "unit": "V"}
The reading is {"value": 45, "unit": "V"}
